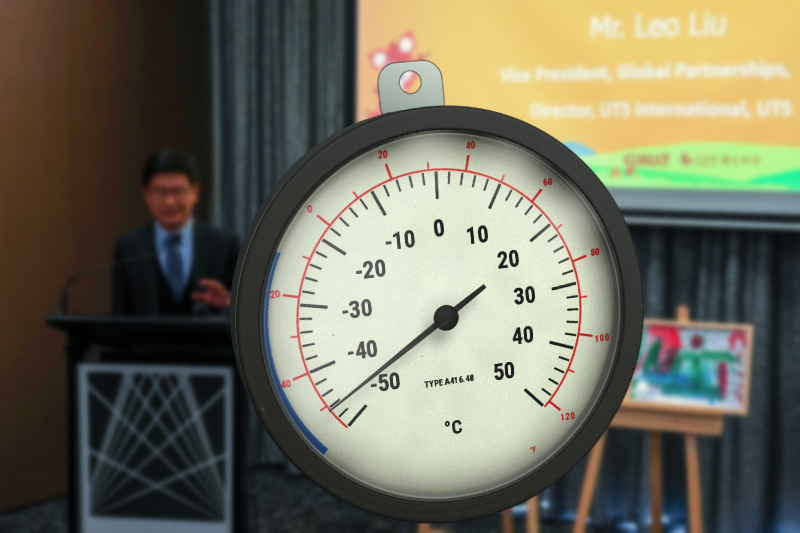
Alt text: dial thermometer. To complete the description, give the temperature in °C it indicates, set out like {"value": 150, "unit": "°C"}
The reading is {"value": -46, "unit": "°C"}
